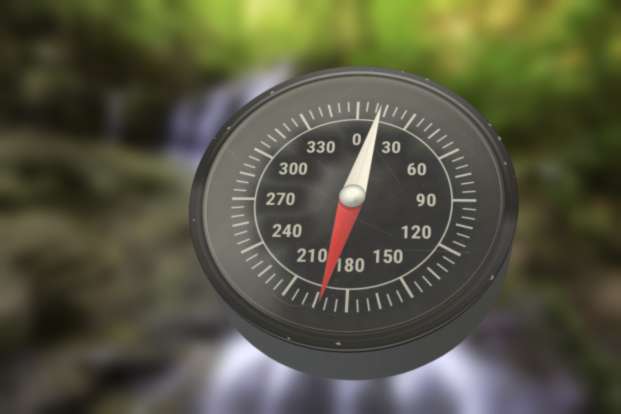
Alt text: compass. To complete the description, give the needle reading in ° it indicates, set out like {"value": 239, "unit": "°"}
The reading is {"value": 192.5, "unit": "°"}
